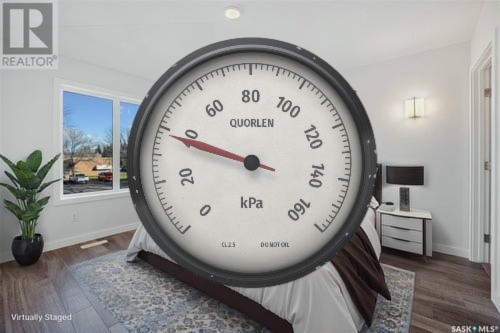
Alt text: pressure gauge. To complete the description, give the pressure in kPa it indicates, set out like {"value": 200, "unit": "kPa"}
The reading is {"value": 38, "unit": "kPa"}
